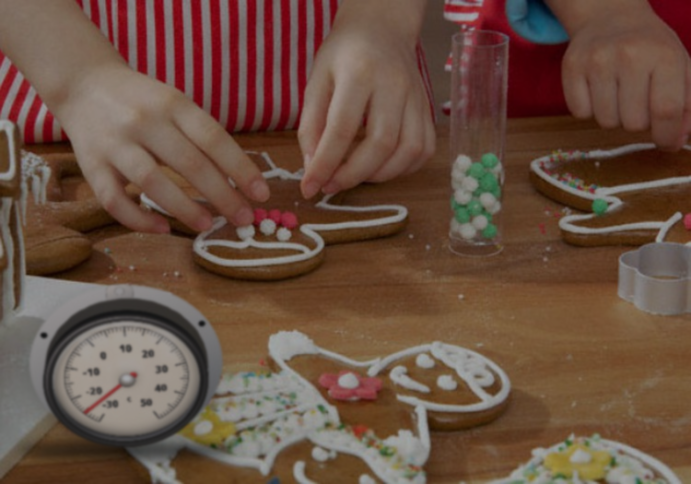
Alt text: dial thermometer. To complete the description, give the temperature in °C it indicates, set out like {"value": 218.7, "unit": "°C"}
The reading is {"value": -25, "unit": "°C"}
